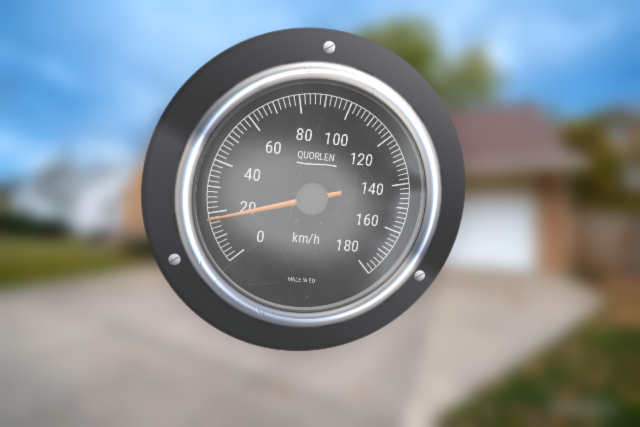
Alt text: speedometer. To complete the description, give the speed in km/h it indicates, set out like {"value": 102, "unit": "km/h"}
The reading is {"value": 18, "unit": "km/h"}
